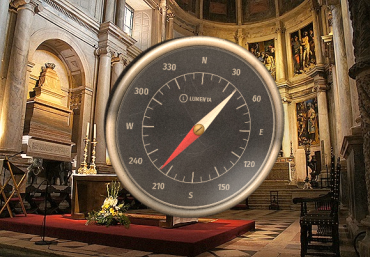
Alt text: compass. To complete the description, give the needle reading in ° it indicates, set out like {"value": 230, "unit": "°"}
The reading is {"value": 220, "unit": "°"}
